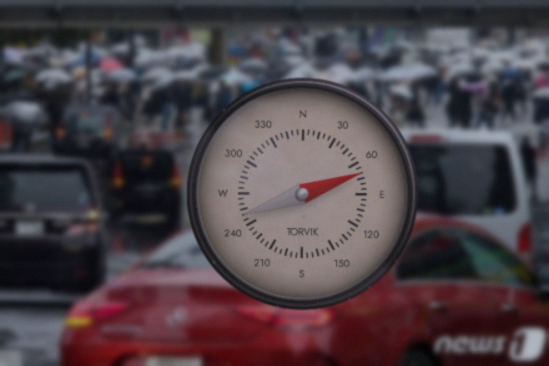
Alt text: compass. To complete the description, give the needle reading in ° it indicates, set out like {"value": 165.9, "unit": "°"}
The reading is {"value": 70, "unit": "°"}
